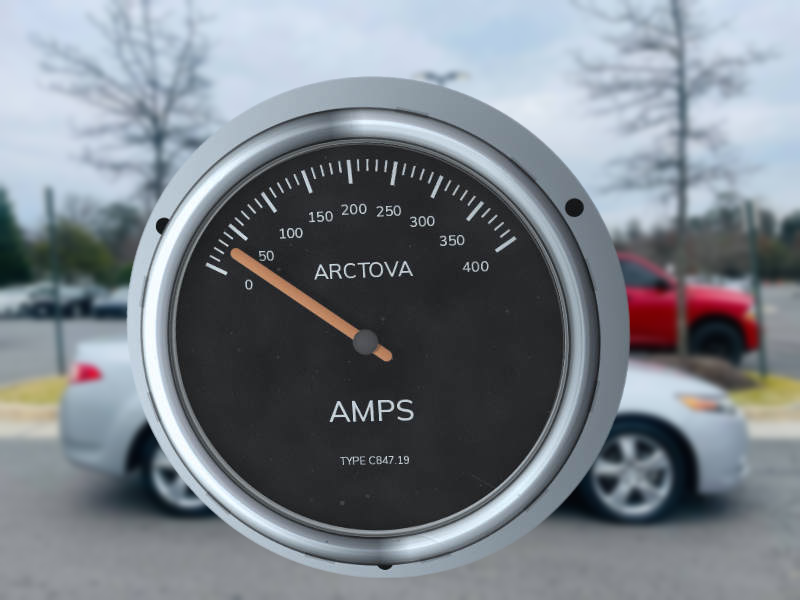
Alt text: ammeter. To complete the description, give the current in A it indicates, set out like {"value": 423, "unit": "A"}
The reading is {"value": 30, "unit": "A"}
